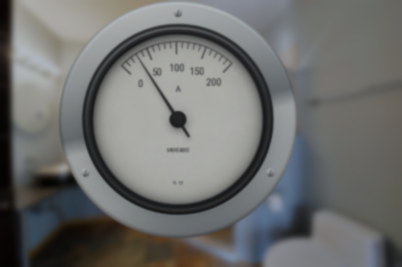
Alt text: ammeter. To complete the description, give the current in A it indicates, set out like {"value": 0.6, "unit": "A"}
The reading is {"value": 30, "unit": "A"}
